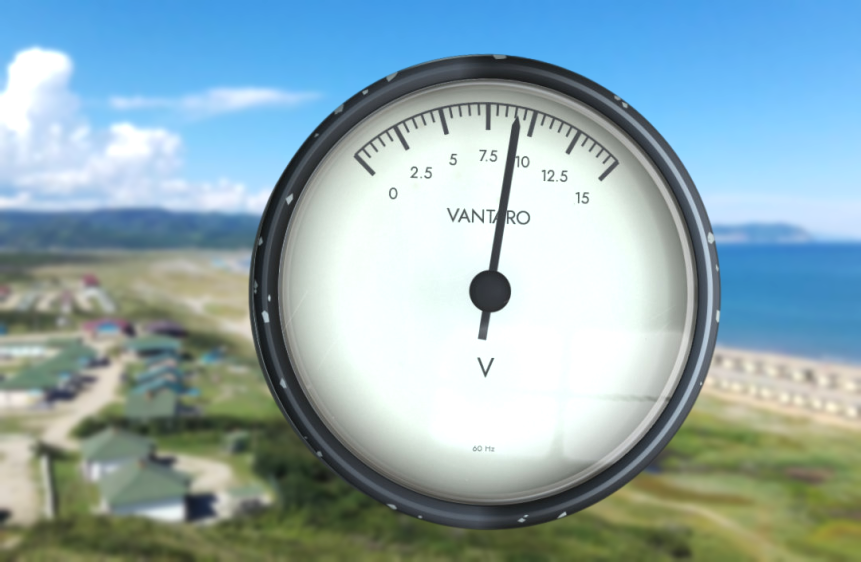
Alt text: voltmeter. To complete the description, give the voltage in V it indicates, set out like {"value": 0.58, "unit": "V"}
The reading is {"value": 9, "unit": "V"}
